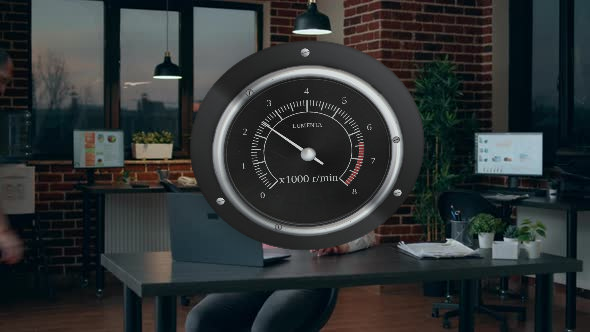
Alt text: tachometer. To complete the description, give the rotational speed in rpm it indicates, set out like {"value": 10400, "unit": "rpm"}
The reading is {"value": 2500, "unit": "rpm"}
